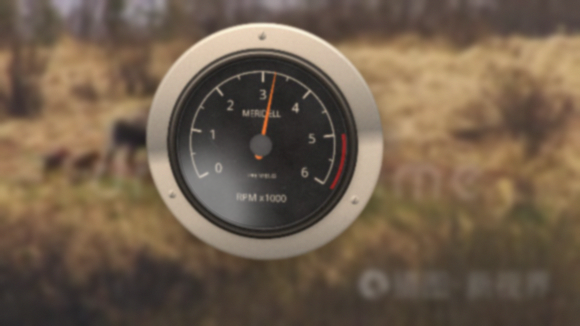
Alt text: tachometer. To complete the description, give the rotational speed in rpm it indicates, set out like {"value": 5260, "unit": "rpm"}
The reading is {"value": 3250, "unit": "rpm"}
